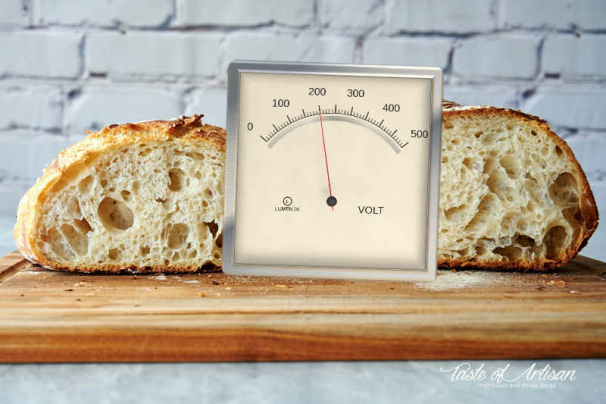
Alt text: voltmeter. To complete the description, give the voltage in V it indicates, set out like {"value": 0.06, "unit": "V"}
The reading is {"value": 200, "unit": "V"}
